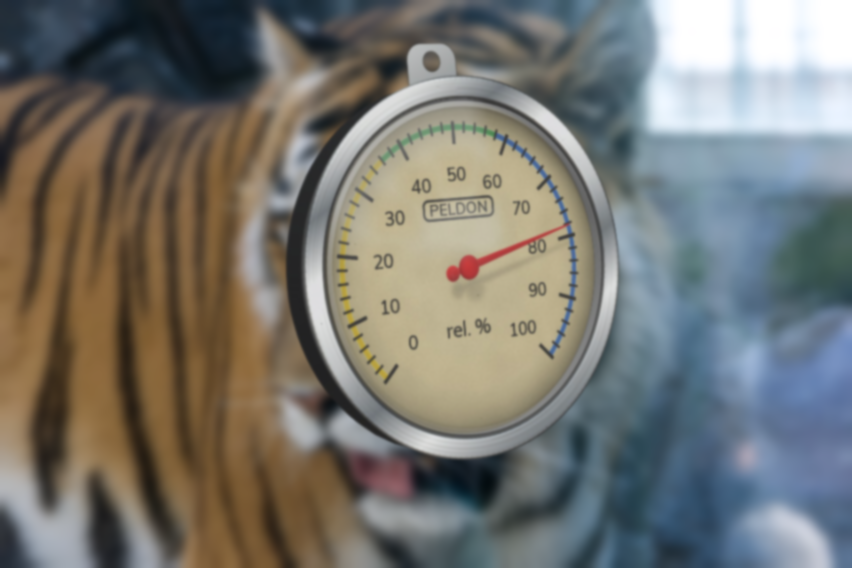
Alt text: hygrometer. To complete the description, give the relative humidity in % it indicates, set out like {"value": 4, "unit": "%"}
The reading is {"value": 78, "unit": "%"}
